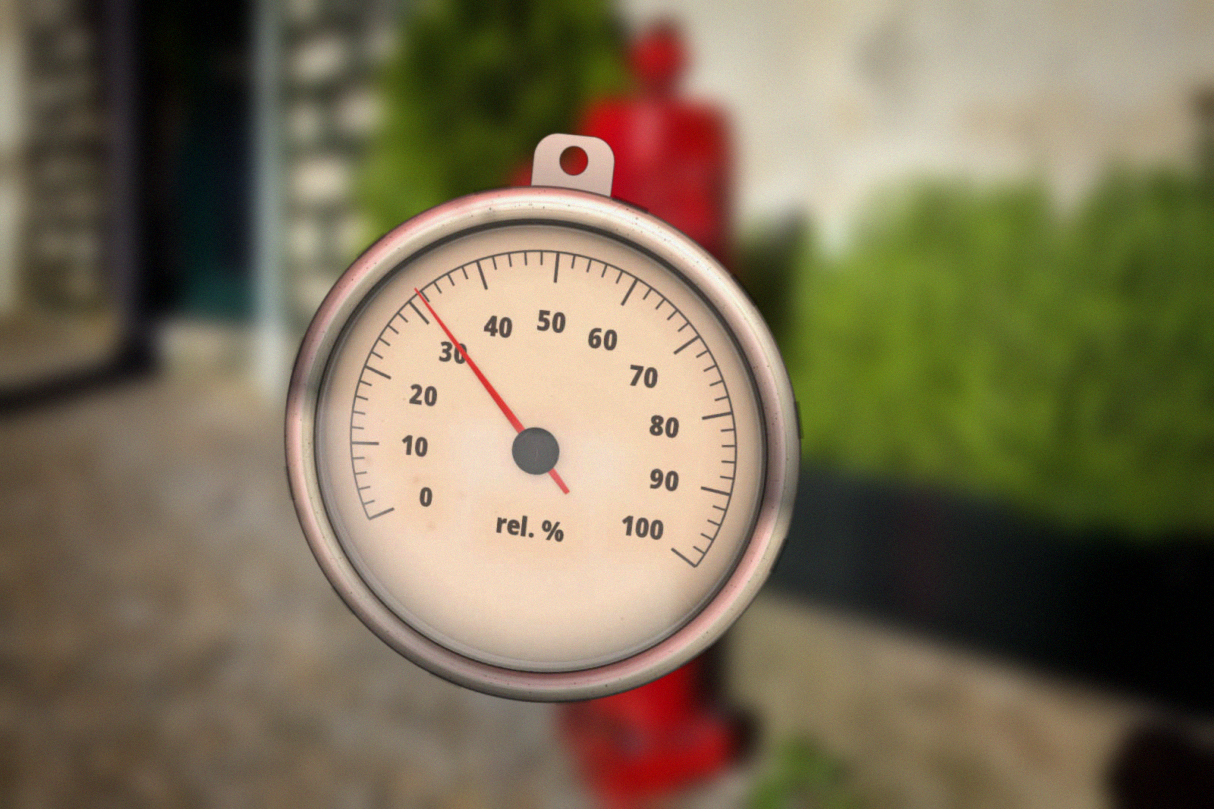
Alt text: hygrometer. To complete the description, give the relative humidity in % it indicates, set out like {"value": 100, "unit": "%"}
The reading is {"value": 32, "unit": "%"}
